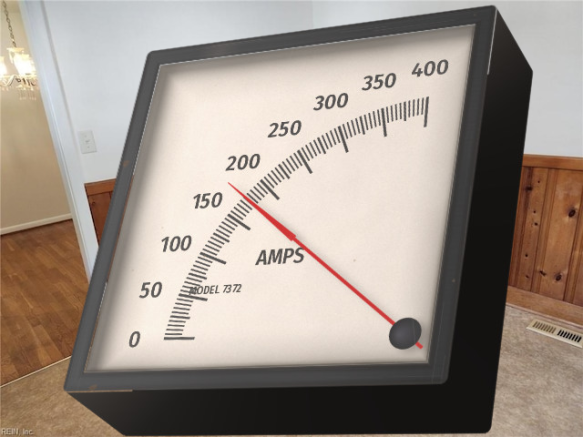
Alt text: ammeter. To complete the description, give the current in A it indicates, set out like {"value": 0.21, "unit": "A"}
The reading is {"value": 175, "unit": "A"}
